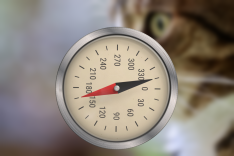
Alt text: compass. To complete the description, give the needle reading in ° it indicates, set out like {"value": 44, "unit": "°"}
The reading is {"value": 165, "unit": "°"}
